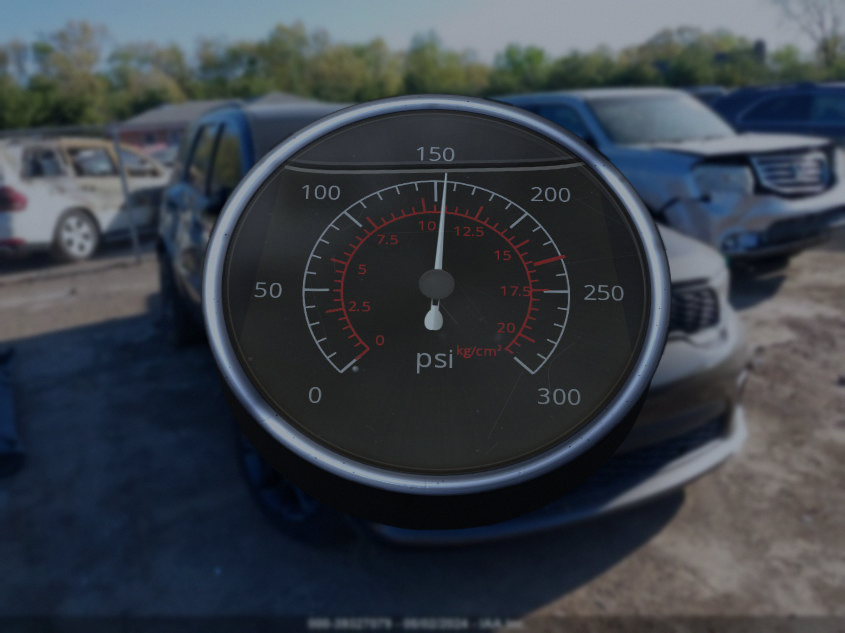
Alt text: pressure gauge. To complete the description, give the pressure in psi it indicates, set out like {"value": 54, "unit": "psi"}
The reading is {"value": 155, "unit": "psi"}
